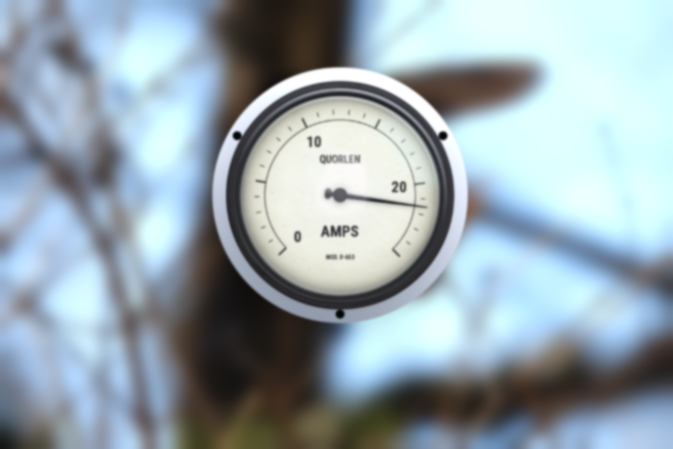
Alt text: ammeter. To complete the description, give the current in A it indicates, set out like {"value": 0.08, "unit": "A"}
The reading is {"value": 21.5, "unit": "A"}
